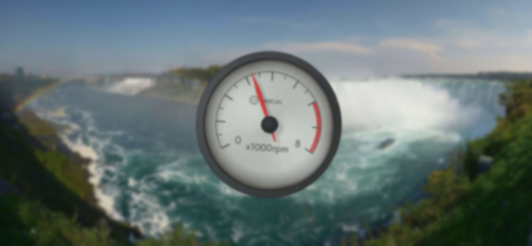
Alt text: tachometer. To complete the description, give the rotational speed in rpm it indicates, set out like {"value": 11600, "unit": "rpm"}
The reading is {"value": 3250, "unit": "rpm"}
